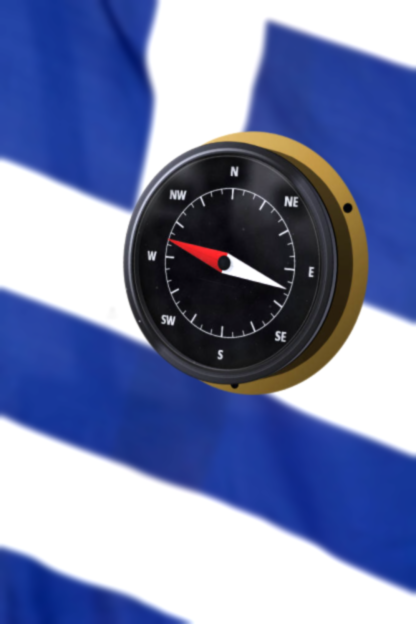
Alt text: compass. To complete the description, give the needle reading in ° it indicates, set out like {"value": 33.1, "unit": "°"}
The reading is {"value": 285, "unit": "°"}
